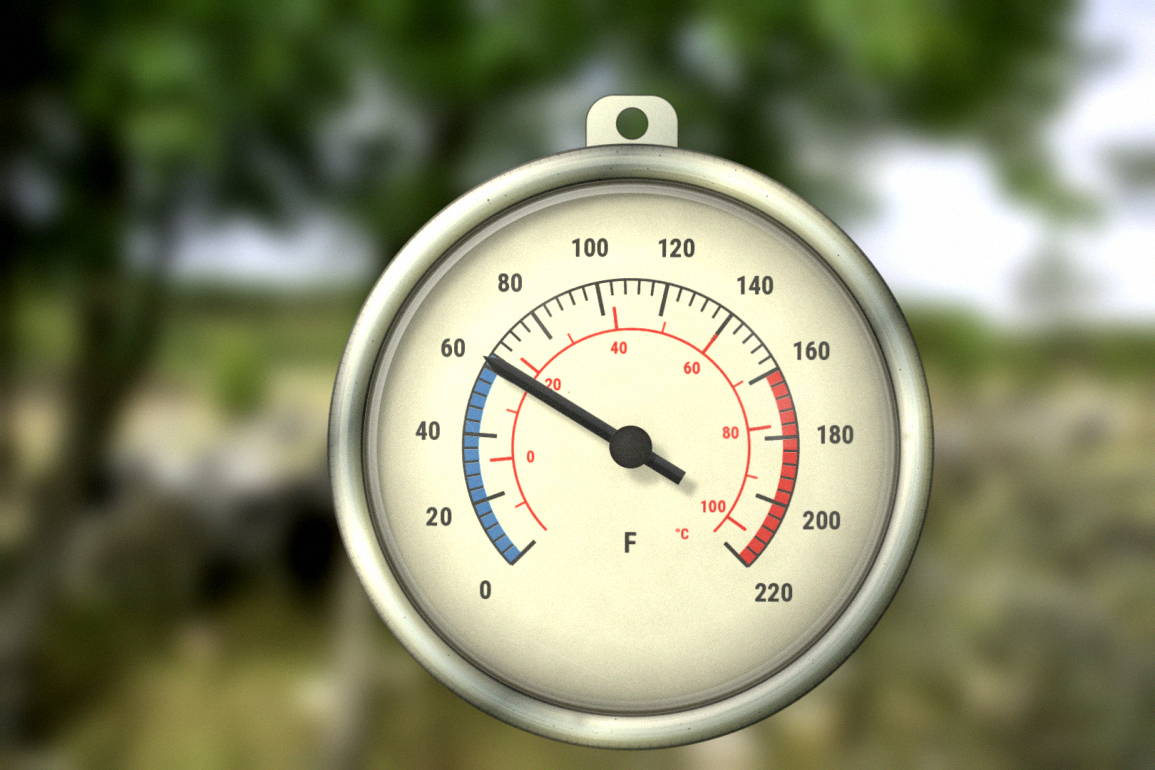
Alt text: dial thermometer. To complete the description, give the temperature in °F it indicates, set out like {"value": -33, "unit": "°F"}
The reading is {"value": 62, "unit": "°F"}
